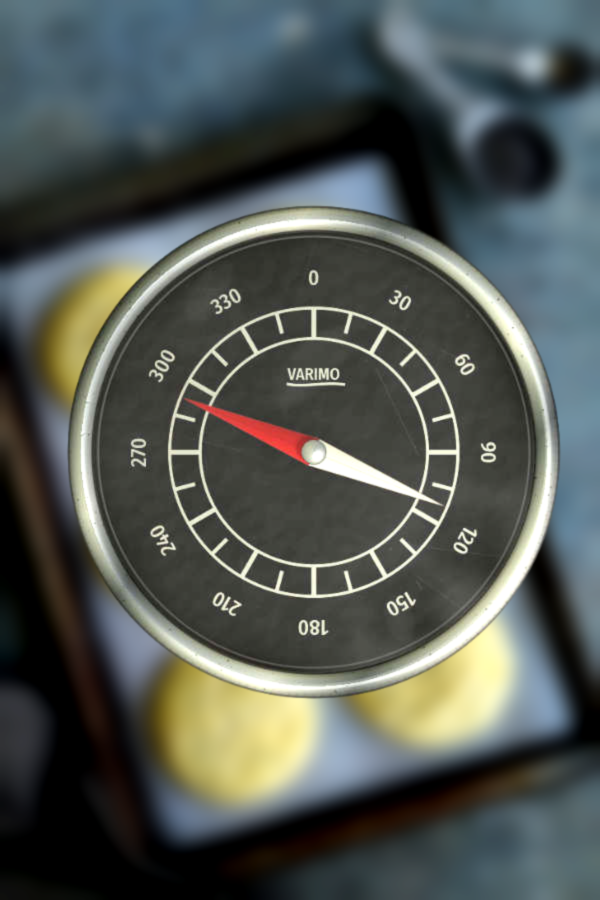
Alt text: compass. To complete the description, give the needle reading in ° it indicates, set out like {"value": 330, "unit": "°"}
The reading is {"value": 292.5, "unit": "°"}
